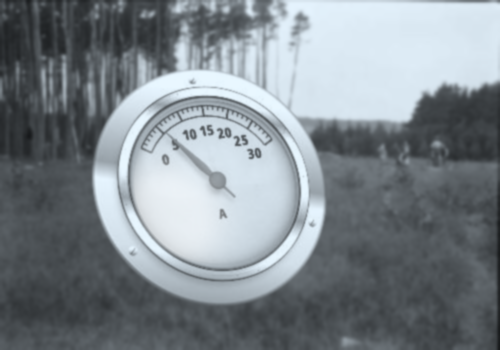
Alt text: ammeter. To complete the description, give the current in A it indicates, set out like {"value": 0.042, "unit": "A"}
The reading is {"value": 5, "unit": "A"}
